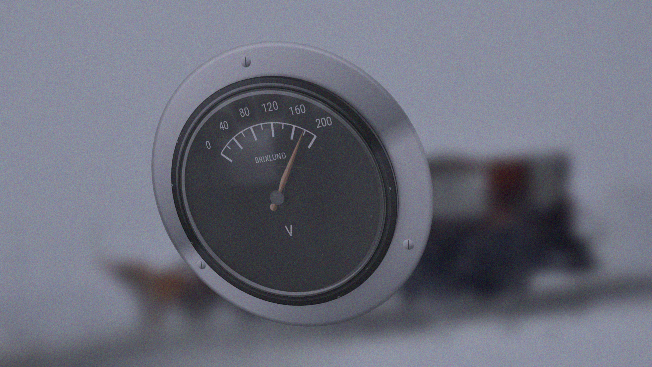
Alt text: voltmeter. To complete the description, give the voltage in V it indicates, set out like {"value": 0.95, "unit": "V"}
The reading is {"value": 180, "unit": "V"}
